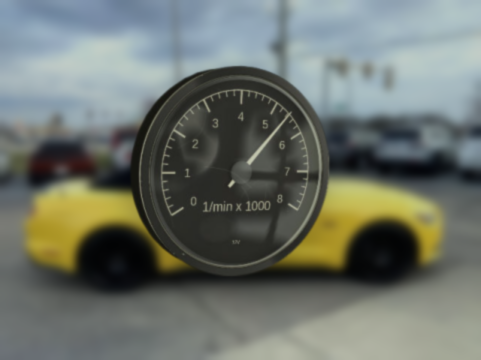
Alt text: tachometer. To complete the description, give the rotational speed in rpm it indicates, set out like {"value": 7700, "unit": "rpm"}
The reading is {"value": 5400, "unit": "rpm"}
